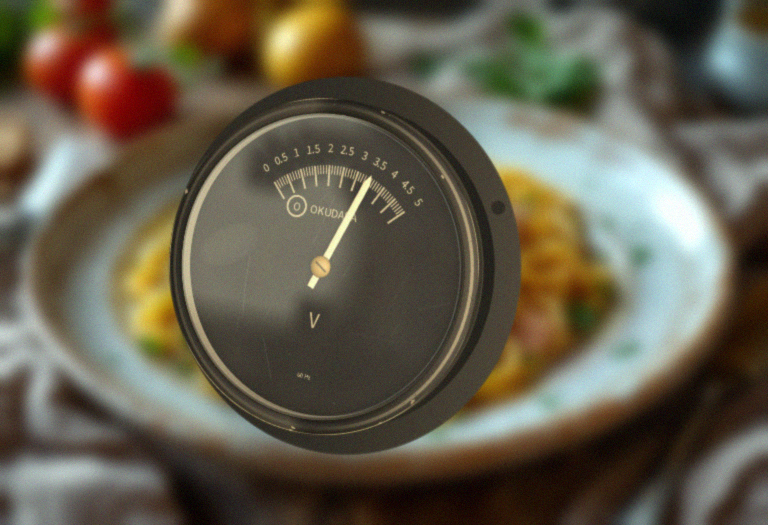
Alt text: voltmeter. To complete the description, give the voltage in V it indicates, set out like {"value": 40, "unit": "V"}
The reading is {"value": 3.5, "unit": "V"}
